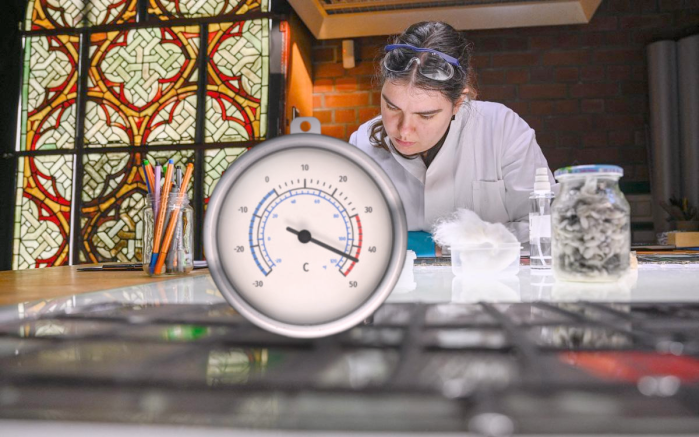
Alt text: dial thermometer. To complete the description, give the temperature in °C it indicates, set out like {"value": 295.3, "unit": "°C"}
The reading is {"value": 44, "unit": "°C"}
